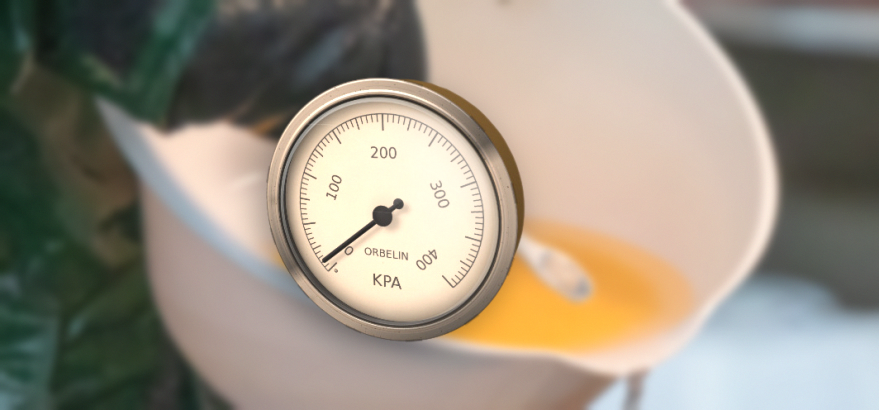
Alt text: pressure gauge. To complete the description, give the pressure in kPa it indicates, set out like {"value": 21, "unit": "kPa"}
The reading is {"value": 10, "unit": "kPa"}
